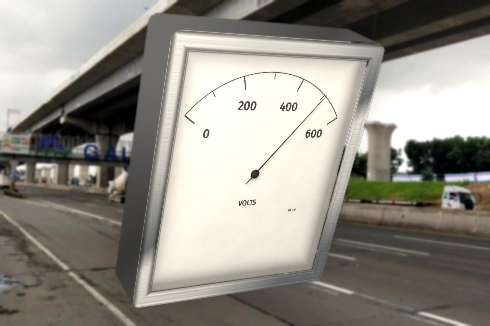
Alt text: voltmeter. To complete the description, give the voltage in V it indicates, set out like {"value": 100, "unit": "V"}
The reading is {"value": 500, "unit": "V"}
